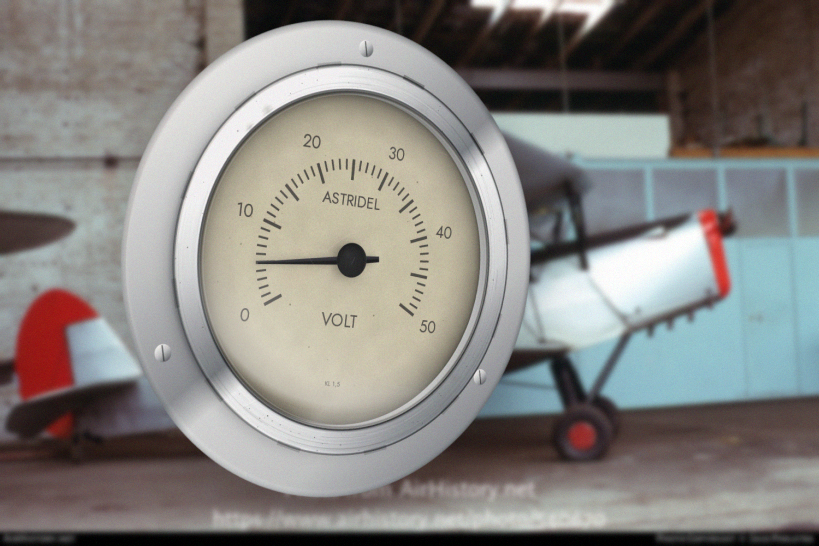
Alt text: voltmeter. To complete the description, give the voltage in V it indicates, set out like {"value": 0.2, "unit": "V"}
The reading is {"value": 5, "unit": "V"}
